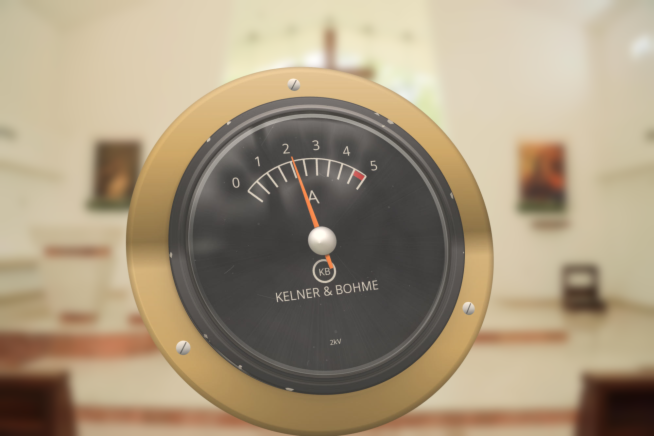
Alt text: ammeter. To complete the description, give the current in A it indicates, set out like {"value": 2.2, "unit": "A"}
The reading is {"value": 2, "unit": "A"}
